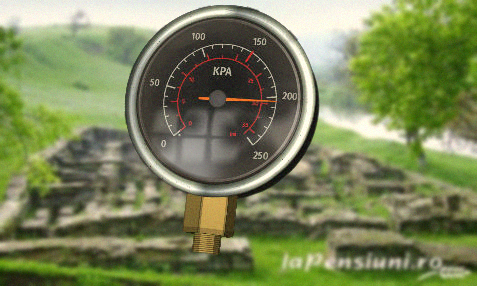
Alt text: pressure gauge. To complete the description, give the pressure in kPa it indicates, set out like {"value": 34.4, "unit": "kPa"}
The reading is {"value": 205, "unit": "kPa"}
